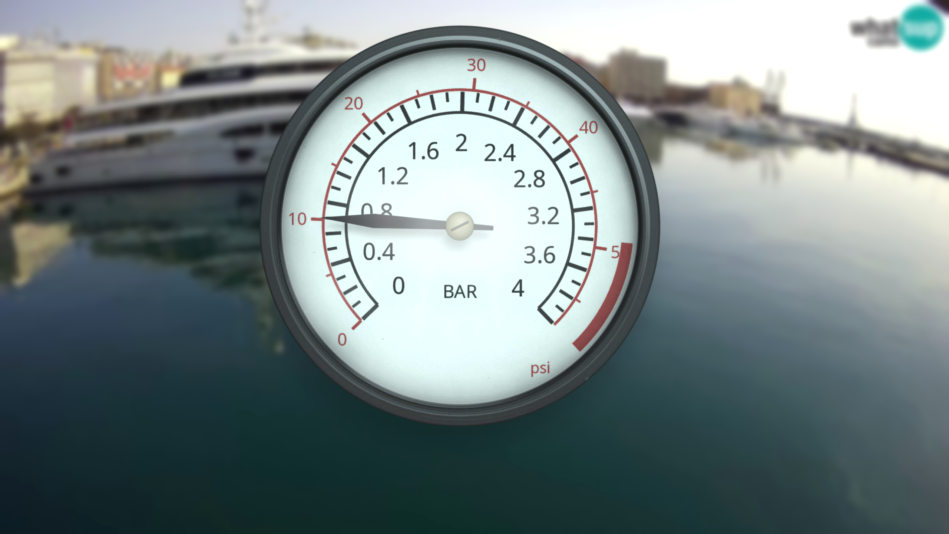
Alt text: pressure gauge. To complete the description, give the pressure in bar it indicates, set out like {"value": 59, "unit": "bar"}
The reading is {"value": 0.7, "unit": "bar"}
